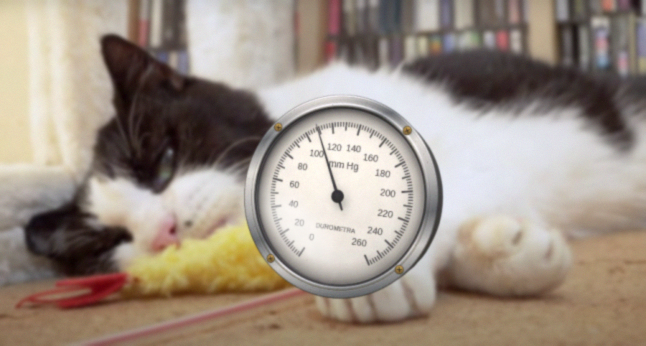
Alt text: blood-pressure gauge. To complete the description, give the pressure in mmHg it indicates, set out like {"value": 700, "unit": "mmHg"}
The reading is {"value": 110, "unit": "mmHg"}
